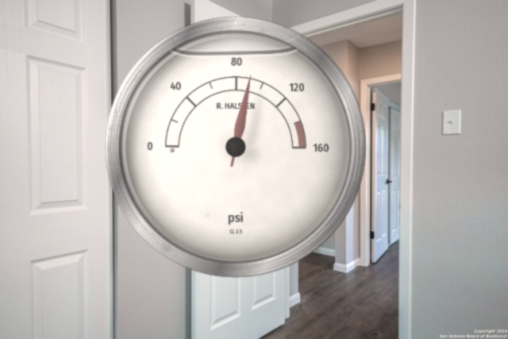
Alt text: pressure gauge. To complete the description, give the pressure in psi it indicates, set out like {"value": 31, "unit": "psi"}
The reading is {"value": 90, "unit": "psi"}
